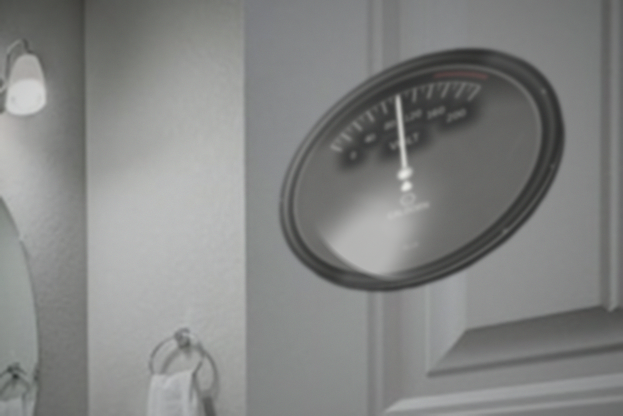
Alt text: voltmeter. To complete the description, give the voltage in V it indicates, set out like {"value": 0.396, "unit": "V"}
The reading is {"value": 100, "unit": "V"}
